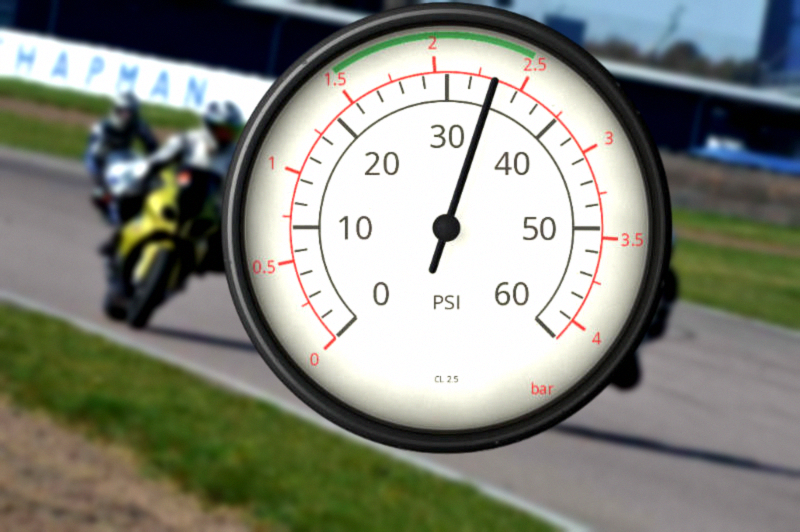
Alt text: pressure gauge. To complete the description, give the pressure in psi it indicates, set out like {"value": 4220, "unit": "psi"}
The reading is {"value": 34, "unit": "psi"}
